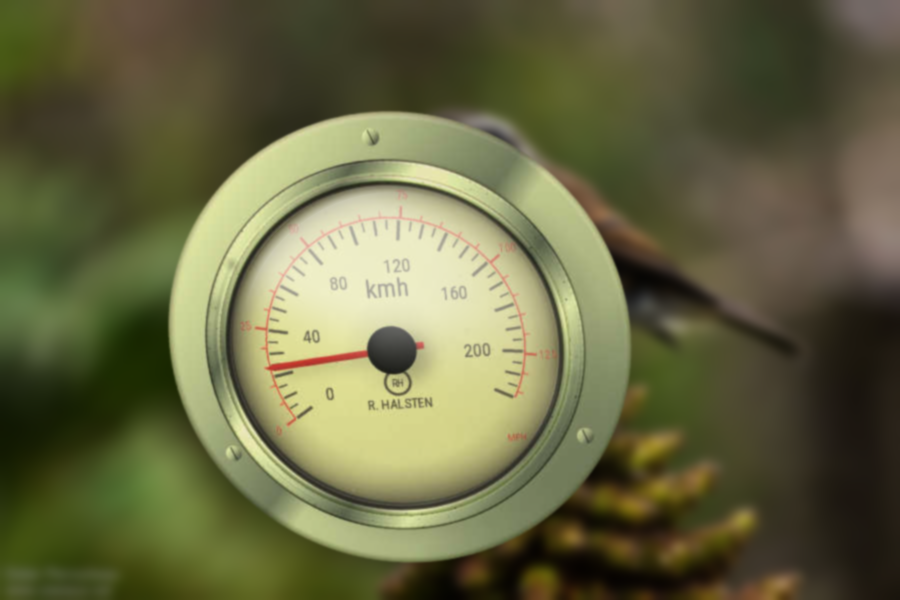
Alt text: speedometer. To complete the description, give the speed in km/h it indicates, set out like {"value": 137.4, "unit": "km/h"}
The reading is {"value": 25, "unit": "km/h"}
